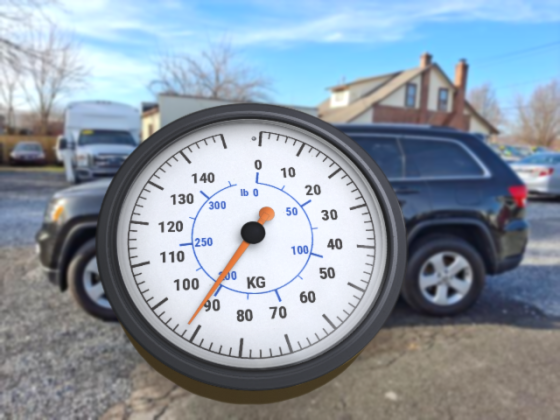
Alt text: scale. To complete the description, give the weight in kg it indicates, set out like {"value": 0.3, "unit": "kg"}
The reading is {"value": 92, "unit": "kg"}
